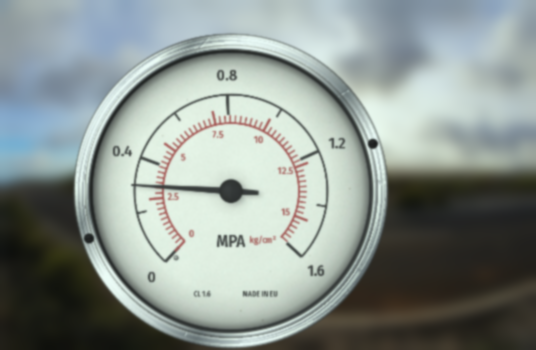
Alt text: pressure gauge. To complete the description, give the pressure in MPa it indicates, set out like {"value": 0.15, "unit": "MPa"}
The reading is {"value": 0.3, "unit": "MPa"}
